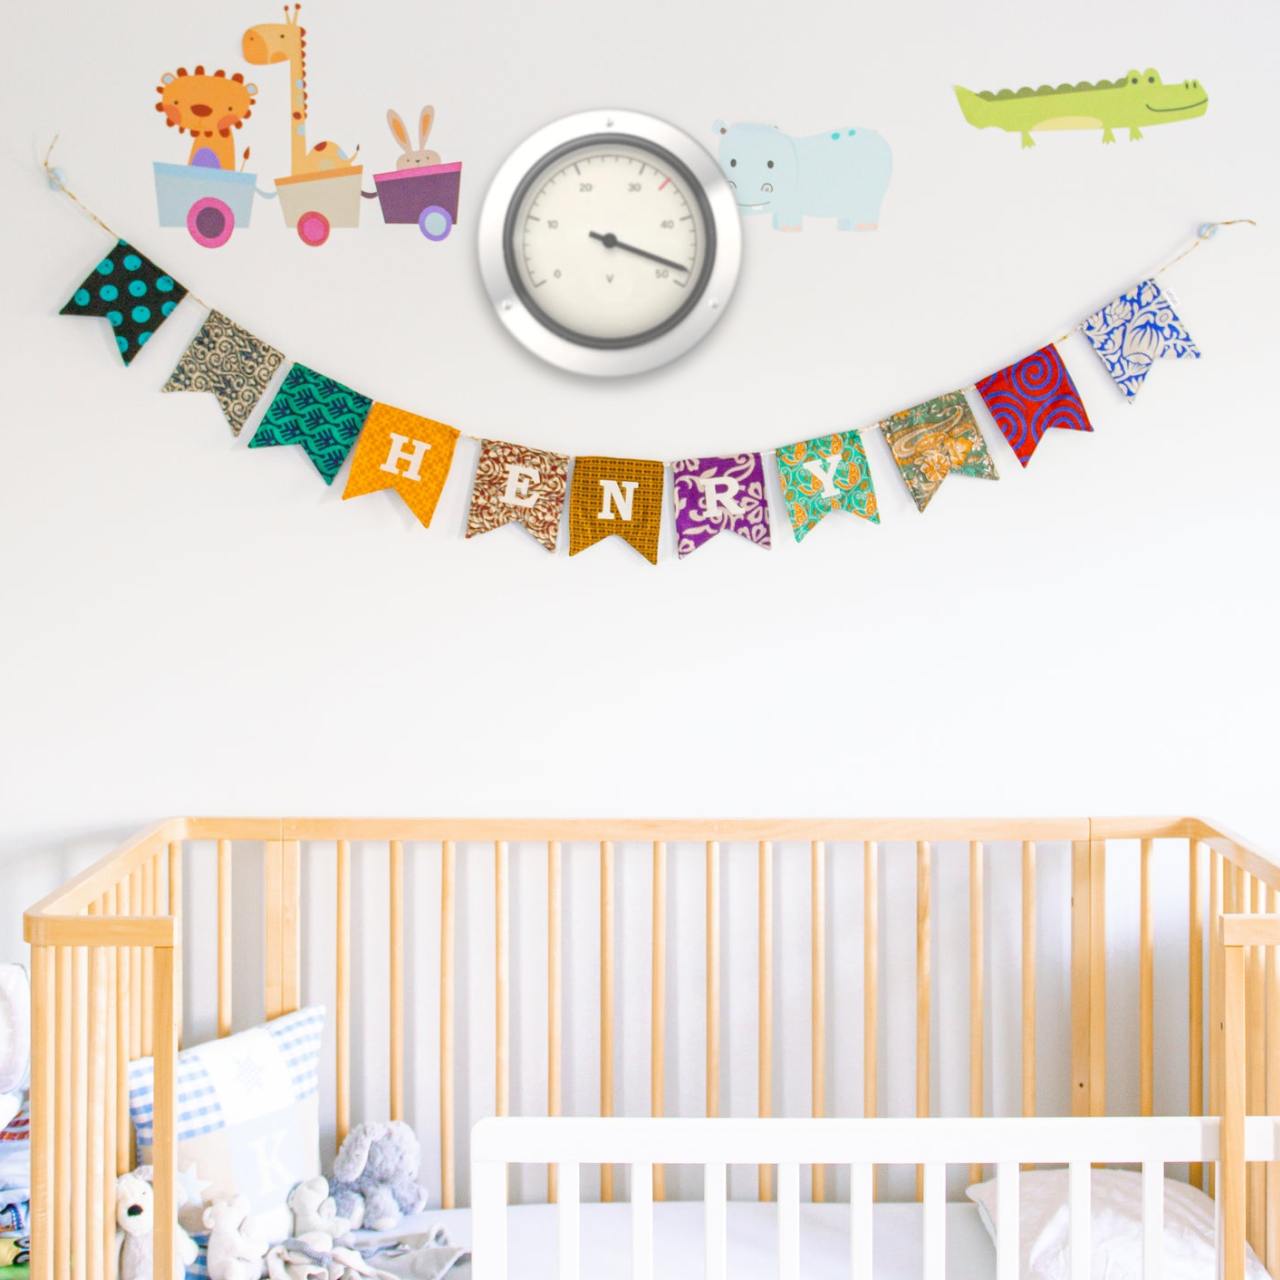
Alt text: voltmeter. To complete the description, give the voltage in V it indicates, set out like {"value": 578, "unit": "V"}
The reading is {"value": 48, "unit": "V"}
